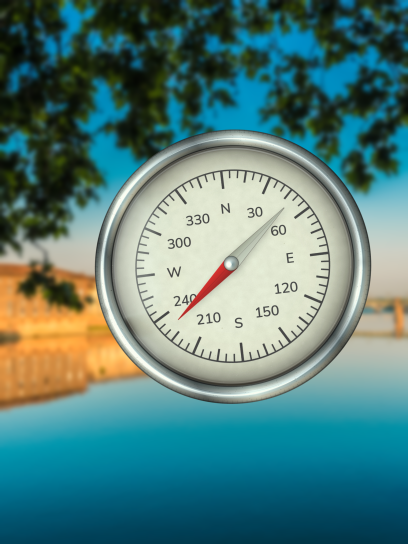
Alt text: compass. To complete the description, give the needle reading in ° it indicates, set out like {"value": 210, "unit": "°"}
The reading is {"value": 230, "unit": "°"}
